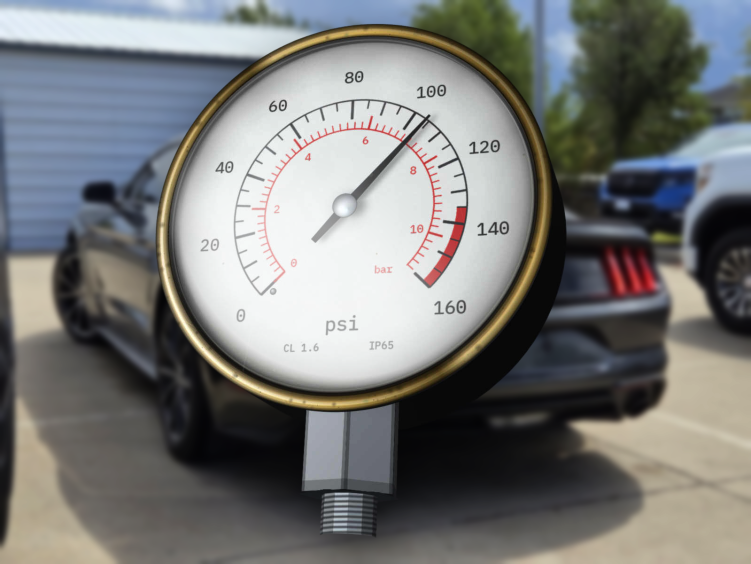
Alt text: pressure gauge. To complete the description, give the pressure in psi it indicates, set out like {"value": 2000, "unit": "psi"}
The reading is {"value": 105, "unit": "psi"}
